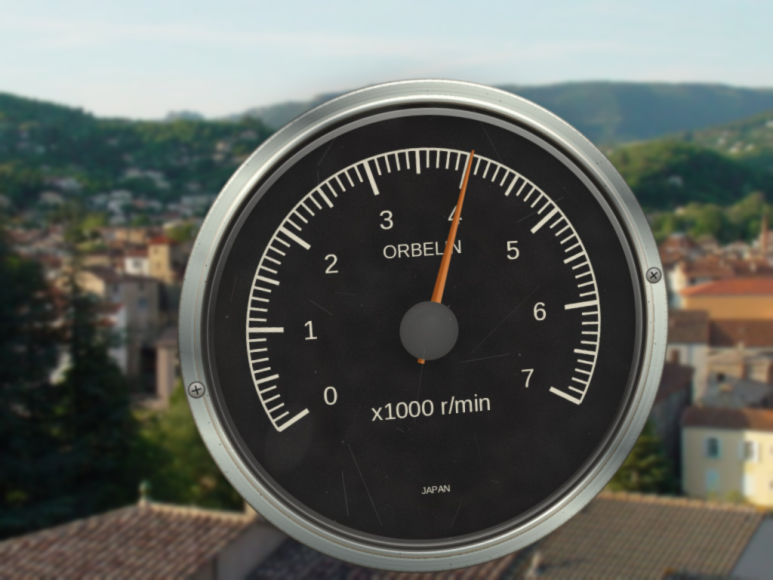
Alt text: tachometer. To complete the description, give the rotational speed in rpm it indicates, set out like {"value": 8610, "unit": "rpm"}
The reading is {"value": 4000, "unit": "rpm"}
